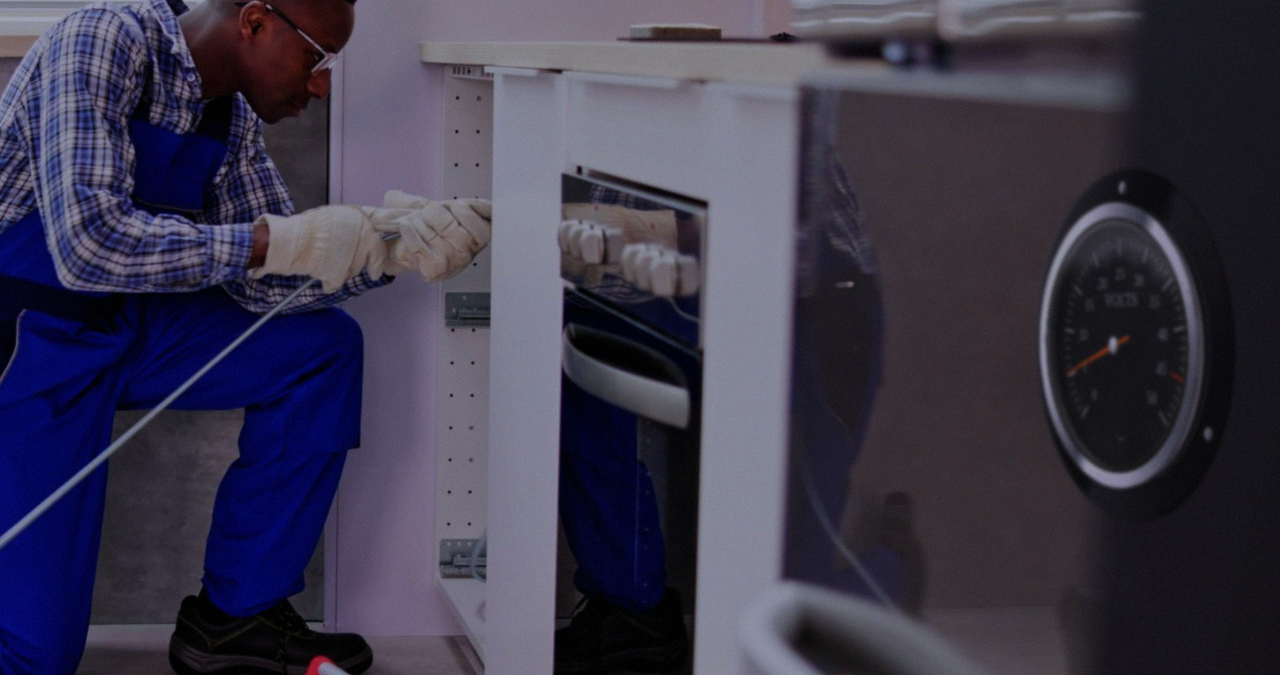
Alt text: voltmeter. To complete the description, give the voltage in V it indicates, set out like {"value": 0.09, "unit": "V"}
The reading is {"value": 5, "unit": "V"}
